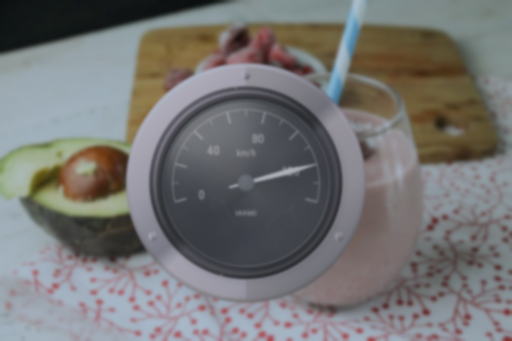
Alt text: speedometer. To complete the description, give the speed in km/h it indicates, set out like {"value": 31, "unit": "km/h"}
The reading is {"value": 120, "unit": "km/h"}
